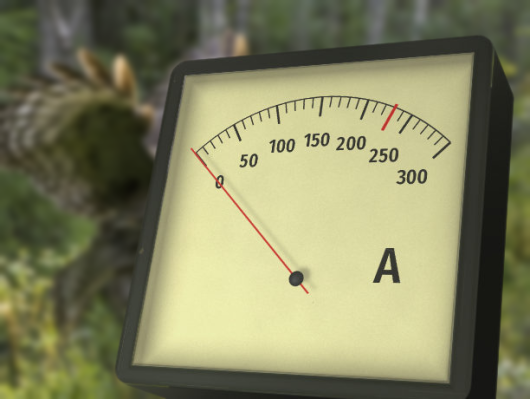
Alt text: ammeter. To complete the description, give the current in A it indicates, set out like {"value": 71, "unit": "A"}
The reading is {"value": 0, "unit": "A"}
